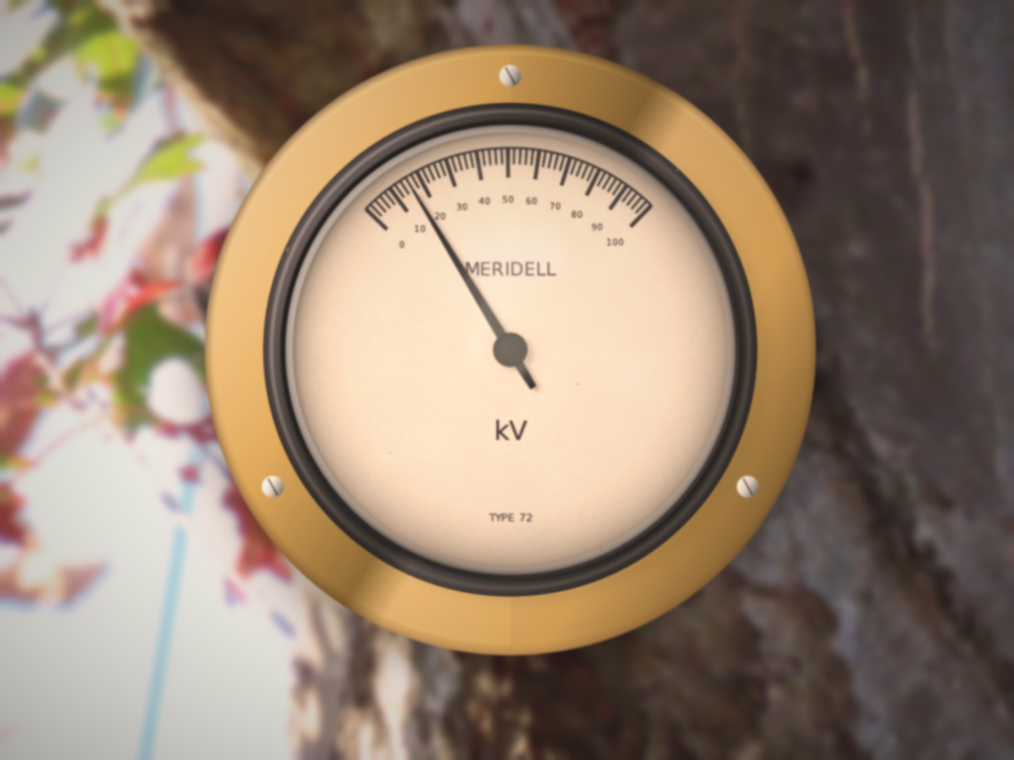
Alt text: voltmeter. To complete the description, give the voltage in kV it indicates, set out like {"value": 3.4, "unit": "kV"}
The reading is {"value": 16, "unit": "kV"}
